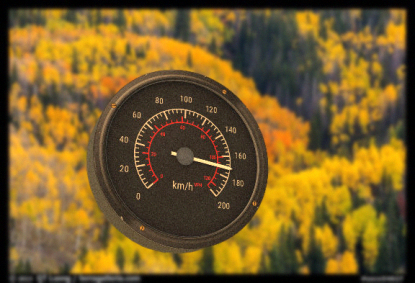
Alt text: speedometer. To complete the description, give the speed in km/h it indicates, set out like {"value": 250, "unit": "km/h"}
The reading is {"value": 172, "unit": "km/h"}
